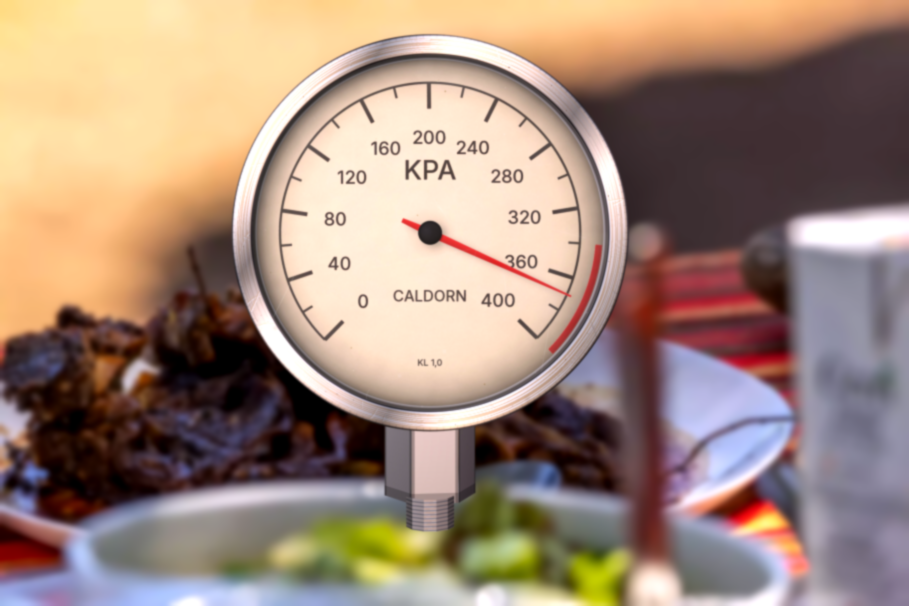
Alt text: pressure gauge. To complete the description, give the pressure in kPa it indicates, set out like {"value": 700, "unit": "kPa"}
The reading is {"value": 370, "unit": "kPa"}
